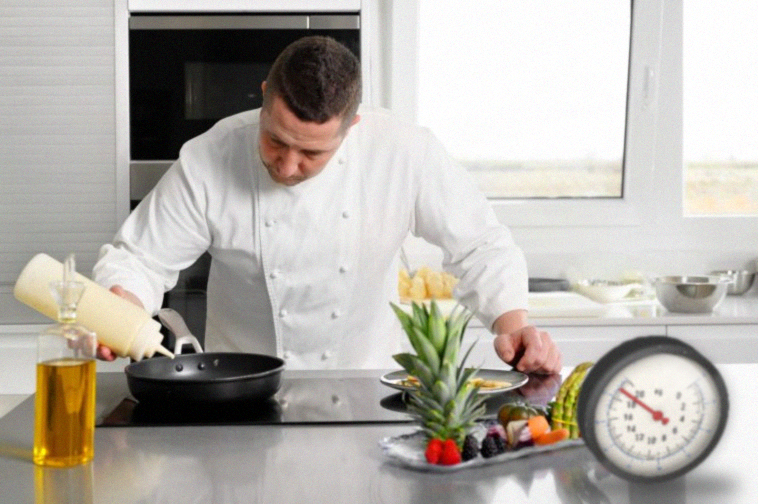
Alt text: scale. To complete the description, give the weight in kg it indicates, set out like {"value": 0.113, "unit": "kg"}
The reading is {"value": 19, "unit": "kg"}
